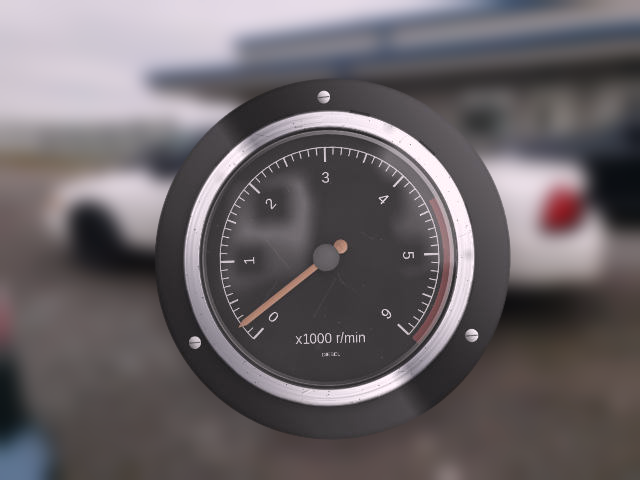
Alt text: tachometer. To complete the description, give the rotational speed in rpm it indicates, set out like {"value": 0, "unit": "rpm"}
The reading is {"value": 200, "unit": "rpm"}
